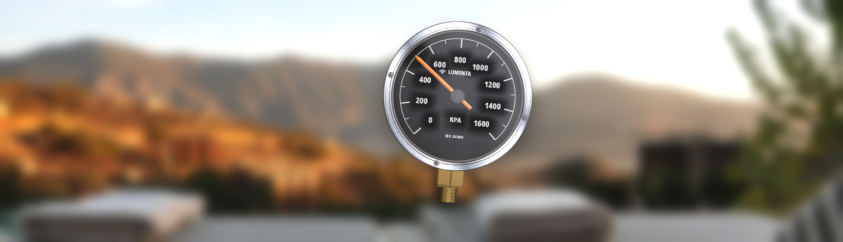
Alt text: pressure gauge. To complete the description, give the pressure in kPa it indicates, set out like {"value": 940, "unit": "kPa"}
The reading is {"value": 500, "unit": "kPa"}
